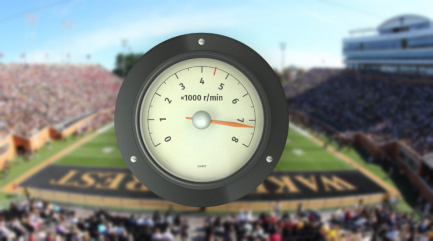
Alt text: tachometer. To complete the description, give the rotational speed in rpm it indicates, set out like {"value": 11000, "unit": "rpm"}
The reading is {"value": 7250, "unit": "rpm"}
